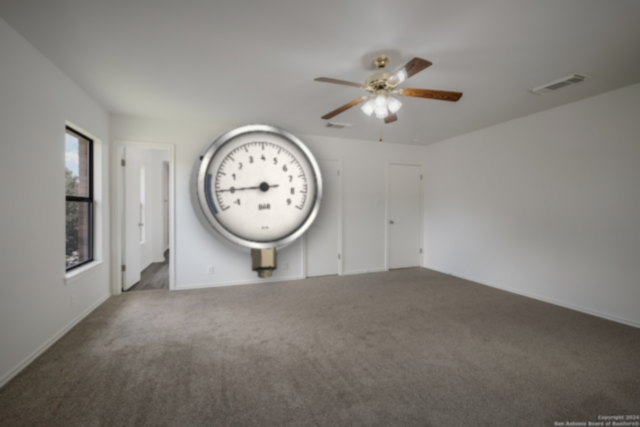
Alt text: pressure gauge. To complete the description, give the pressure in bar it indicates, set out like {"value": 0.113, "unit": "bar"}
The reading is {"value": 0, "unit": "bar"}
